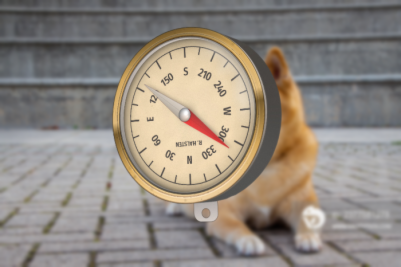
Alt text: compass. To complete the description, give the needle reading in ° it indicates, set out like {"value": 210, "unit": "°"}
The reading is {"value": 307.5, "unit": "°"}
